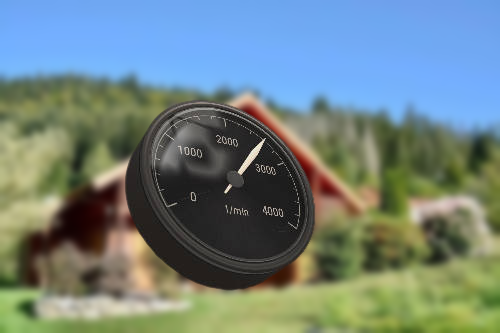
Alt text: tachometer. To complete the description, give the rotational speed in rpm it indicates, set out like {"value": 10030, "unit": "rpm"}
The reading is {"value": 2600, "unit": "rpm"}
